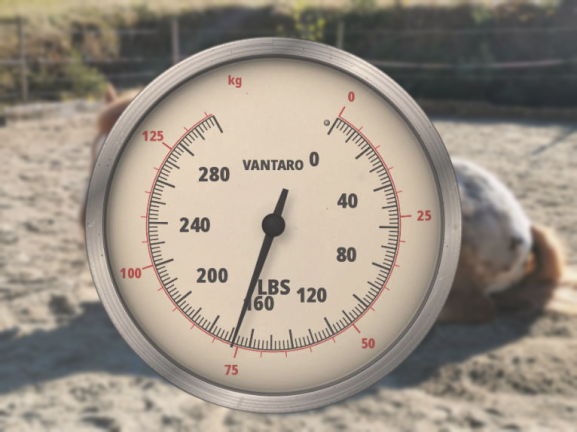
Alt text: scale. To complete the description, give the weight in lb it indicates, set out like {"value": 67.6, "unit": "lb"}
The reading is {"value": 168, "unit": "lb"}
